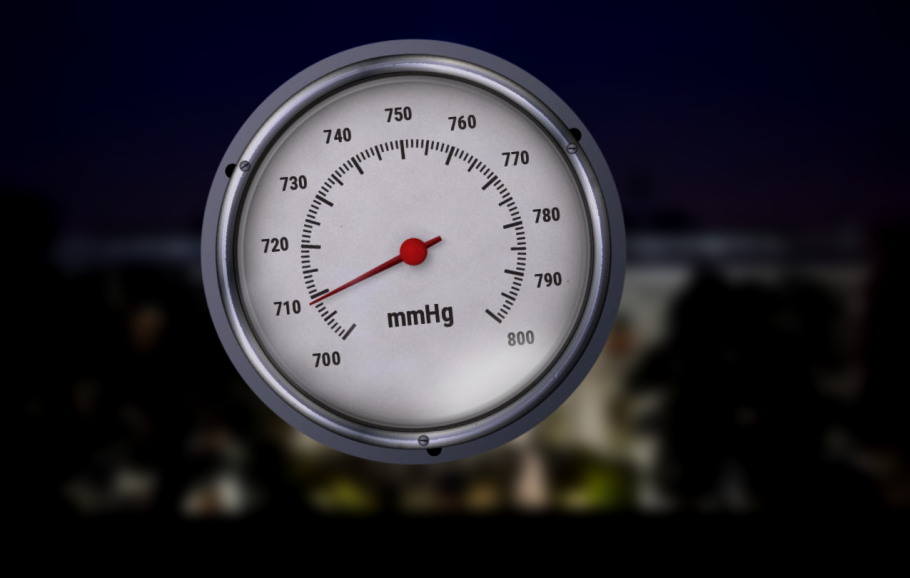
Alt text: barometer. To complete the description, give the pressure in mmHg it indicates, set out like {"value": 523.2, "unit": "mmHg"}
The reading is {"value": 709, "unit": "mmHg"}
